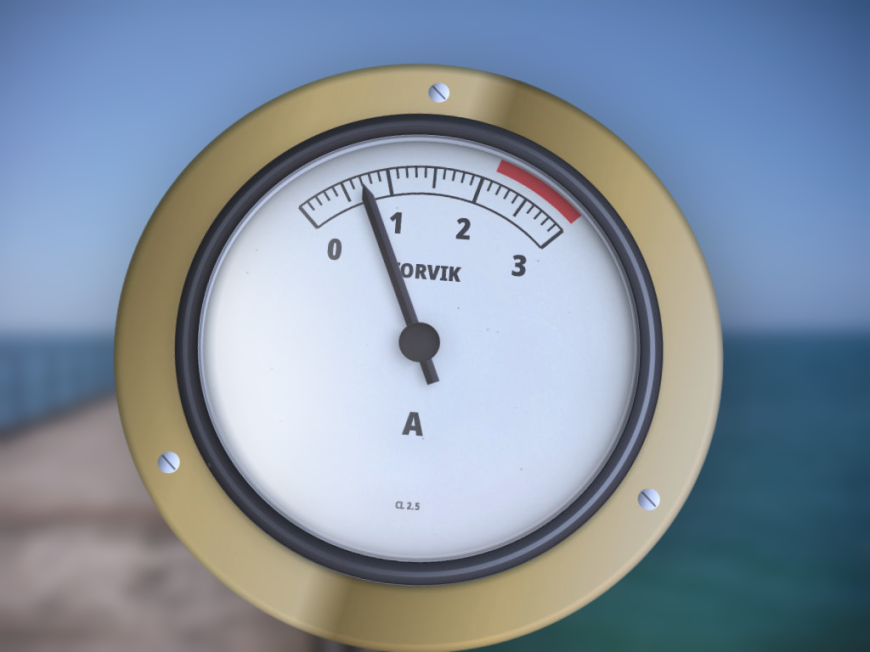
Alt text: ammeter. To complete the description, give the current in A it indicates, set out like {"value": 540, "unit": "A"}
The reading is {"value": 0.7, "unit": "A"}
